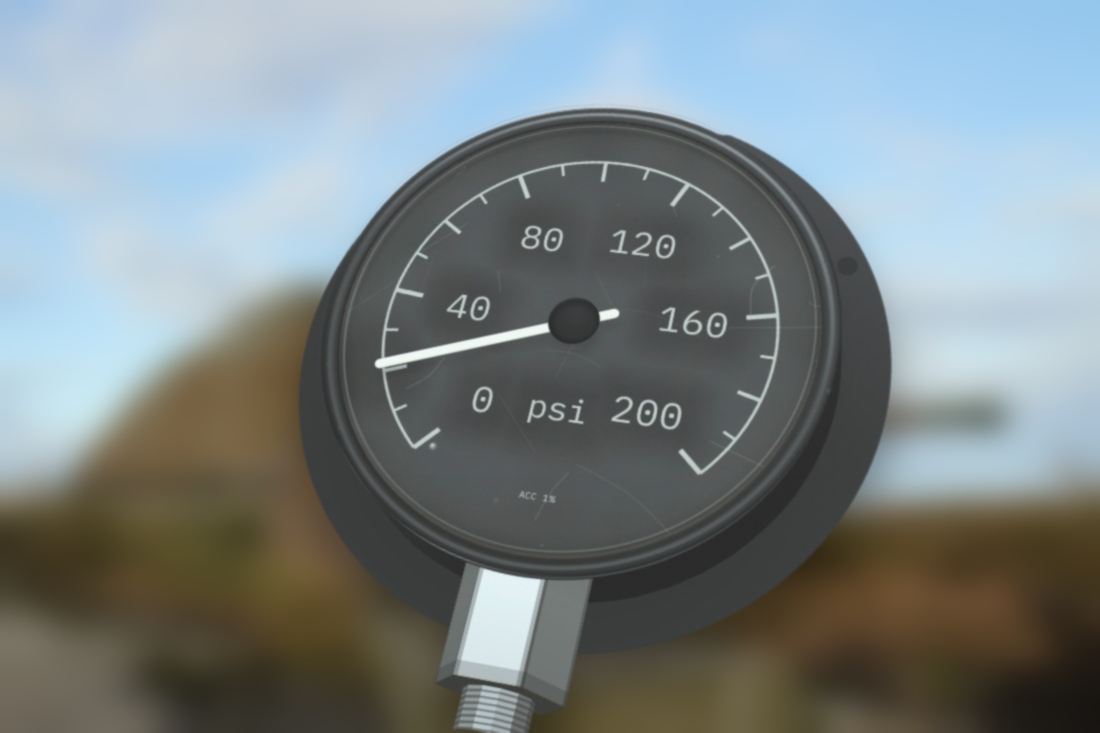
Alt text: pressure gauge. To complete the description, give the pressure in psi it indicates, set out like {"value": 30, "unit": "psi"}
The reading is {"value": 20, "unit": "psi"}
